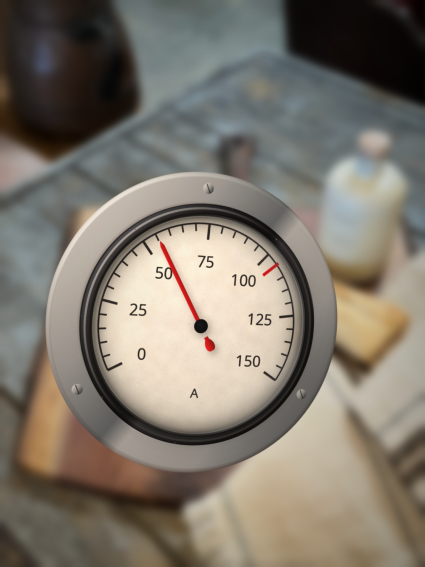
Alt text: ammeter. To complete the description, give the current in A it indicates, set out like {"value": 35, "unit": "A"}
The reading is {"value": 55, "unit": "A"}
